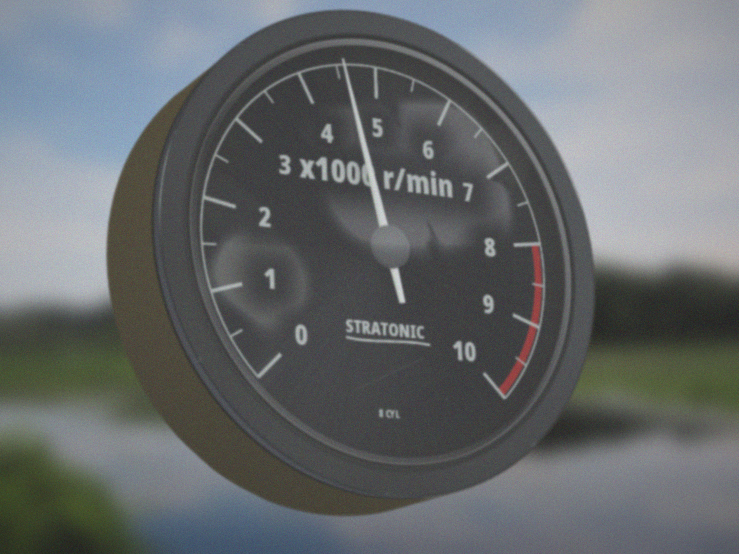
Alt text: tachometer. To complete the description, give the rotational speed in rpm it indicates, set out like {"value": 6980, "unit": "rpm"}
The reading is {"value": 4500, "unit": "rpm"}
